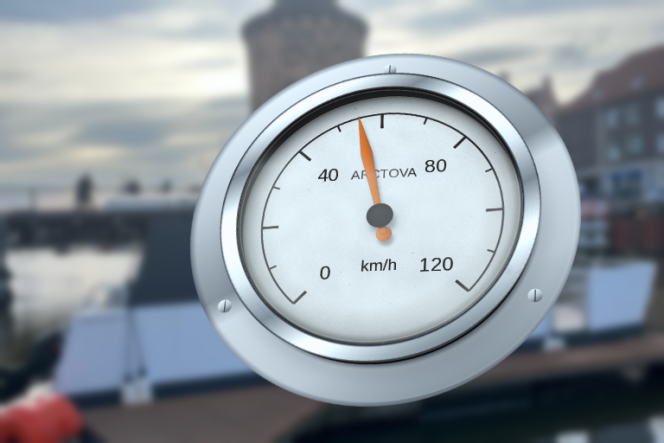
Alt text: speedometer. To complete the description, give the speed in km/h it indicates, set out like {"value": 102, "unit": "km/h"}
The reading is {"value": 55, "unit": "km/h"}
